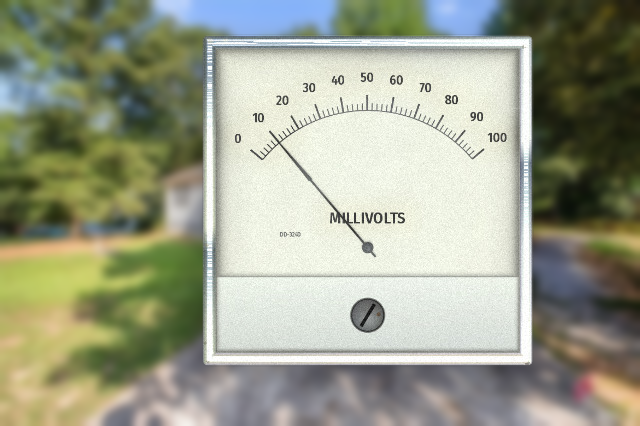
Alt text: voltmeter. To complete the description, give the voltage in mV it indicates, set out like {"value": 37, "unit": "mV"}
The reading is {"value": 10, "unit": "mV"}
